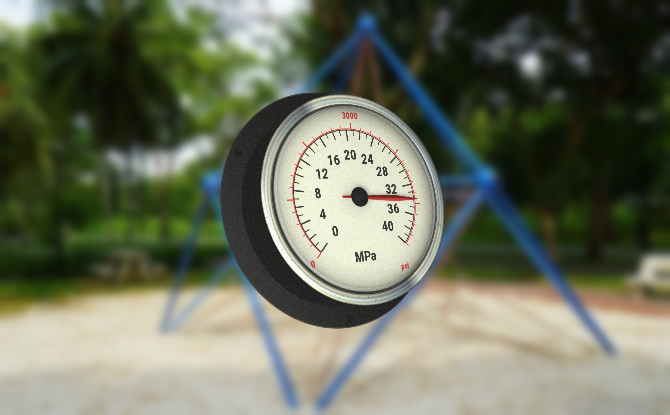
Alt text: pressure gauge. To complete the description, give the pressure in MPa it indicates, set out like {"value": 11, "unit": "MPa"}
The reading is {"value": 34, "unit": "MPa"}
